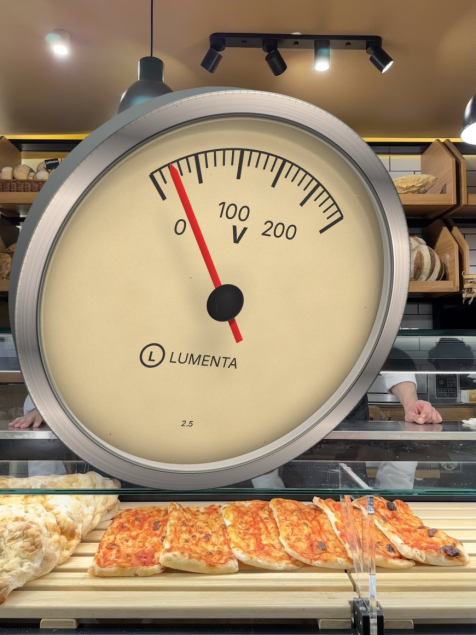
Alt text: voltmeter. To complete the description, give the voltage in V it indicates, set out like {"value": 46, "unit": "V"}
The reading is {"value": 20, "unit": "V"}
